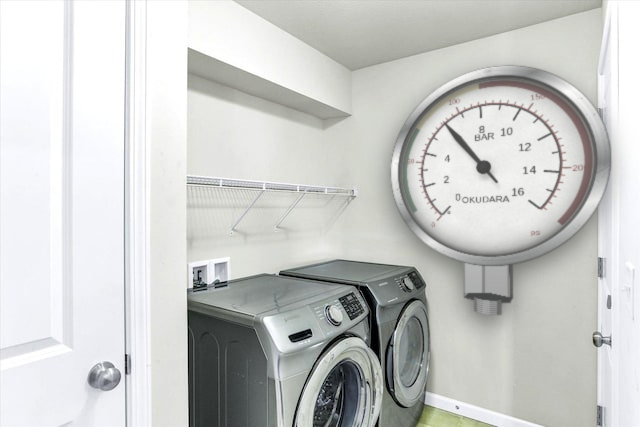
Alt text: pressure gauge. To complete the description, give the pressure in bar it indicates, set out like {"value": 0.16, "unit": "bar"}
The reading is {"value": 6, "unit": "bar"}
